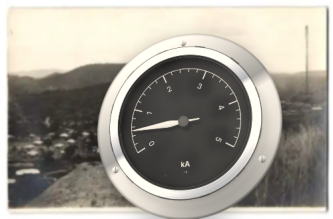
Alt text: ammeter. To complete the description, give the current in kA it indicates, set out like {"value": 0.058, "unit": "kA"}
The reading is {"value": 0.5, "unit": "kA"}
